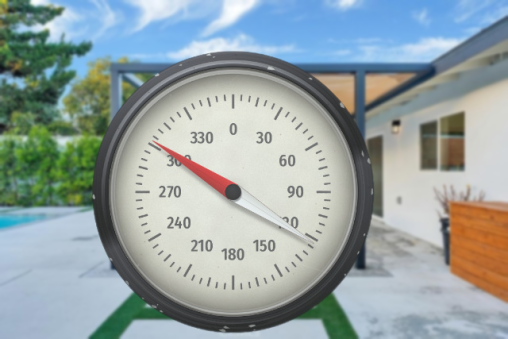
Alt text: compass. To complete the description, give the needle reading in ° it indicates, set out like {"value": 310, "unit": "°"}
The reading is {"value": 302.5, "unit": "°"}
